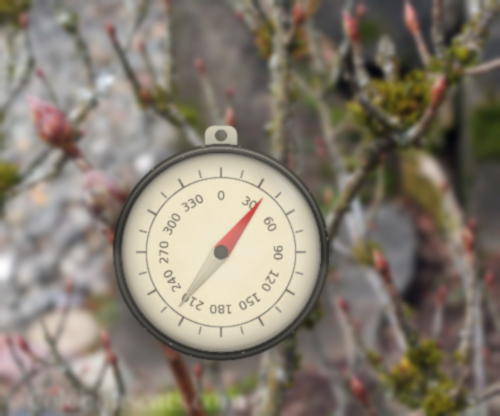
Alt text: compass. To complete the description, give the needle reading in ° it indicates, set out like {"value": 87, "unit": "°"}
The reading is {"value": 37.5, "unit": "°"}
